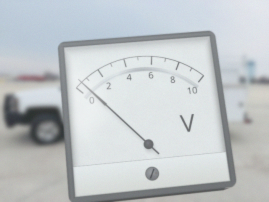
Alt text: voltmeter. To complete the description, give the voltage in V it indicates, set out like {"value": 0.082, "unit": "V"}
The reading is {"value": 0.5, "unit": "V"}
